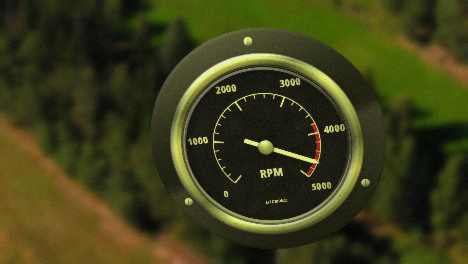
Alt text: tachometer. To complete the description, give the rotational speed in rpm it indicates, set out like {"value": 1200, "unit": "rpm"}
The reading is {"value": 4600, "unit": "rpm"}
